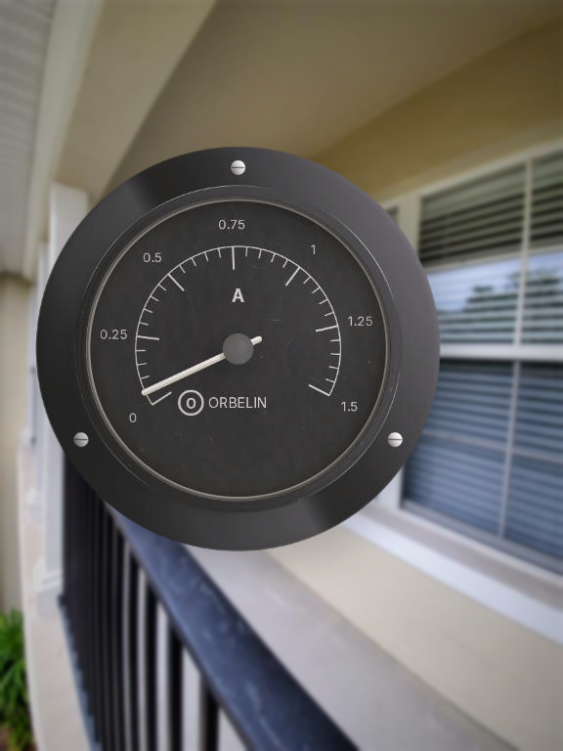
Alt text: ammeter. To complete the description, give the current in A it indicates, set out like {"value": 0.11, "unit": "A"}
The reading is {"value": 0.05, "unit": "A"}
